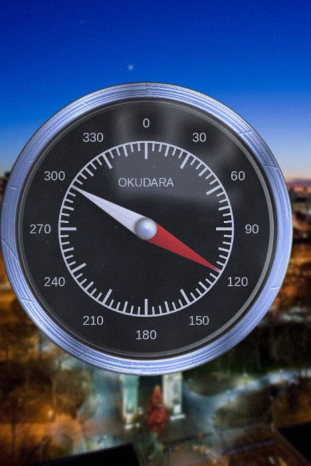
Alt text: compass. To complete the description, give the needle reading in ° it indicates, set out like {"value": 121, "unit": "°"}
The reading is {"value": 120, "unit": "°"}
